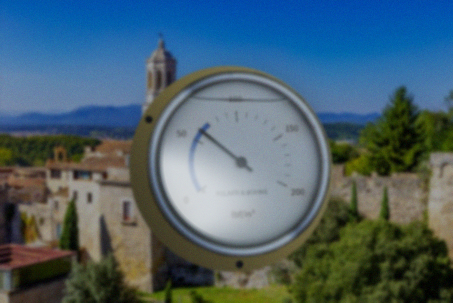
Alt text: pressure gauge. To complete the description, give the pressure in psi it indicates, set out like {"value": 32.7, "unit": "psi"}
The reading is {"value": 60, "unit": "psi"}
